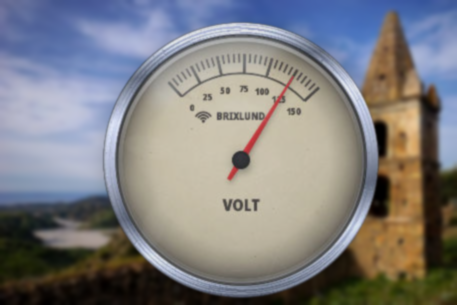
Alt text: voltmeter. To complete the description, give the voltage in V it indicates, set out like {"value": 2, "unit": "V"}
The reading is {"value": 125, "unit": "V"}
